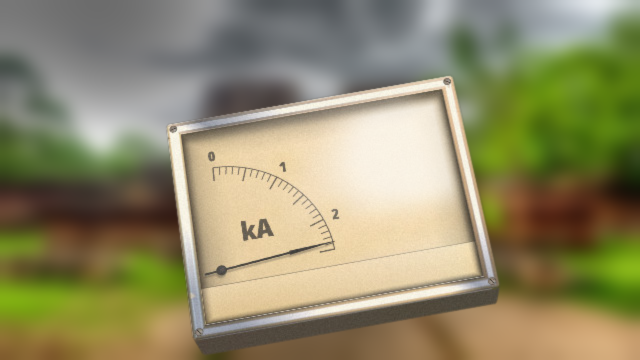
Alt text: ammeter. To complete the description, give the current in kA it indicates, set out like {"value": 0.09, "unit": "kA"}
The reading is {"value": 2.4, "unit": "kA"}
